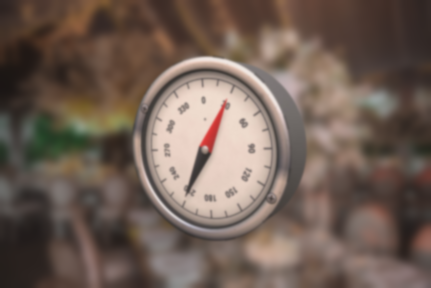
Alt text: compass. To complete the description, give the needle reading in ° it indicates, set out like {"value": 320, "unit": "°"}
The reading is {"value": 30, "unit": "°"}
